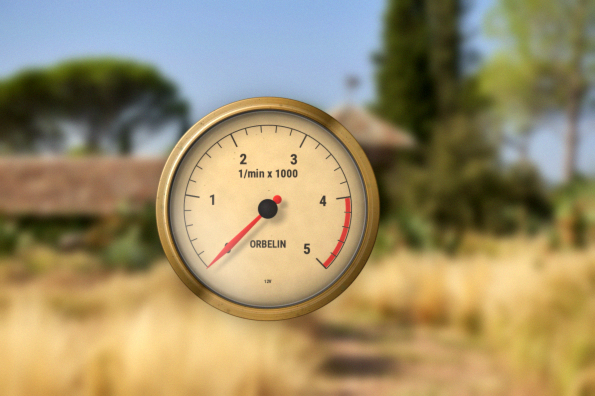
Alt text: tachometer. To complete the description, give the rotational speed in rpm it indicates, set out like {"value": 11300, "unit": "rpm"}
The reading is {"value": 0, "unit": "rpm"}
